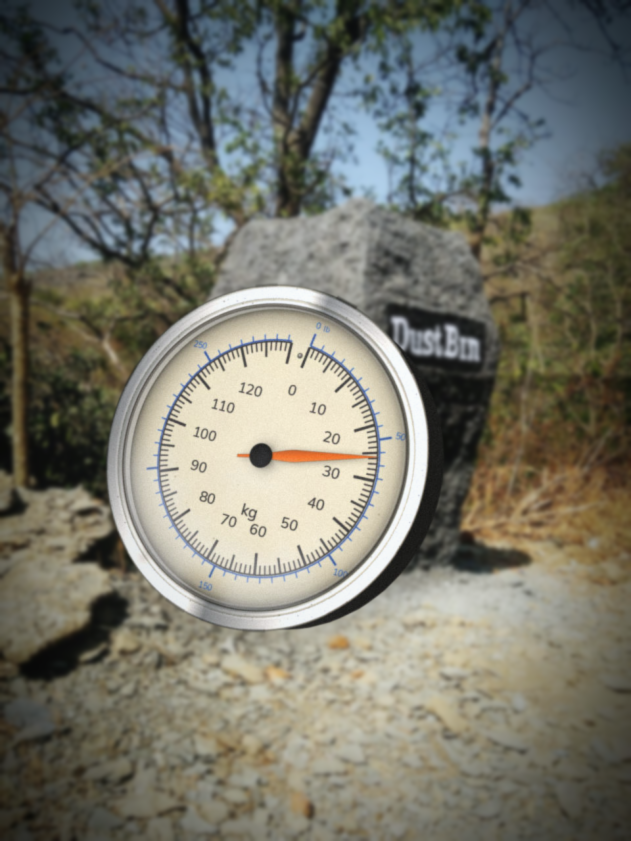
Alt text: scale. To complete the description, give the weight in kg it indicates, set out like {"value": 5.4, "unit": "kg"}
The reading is {"value": 26, "unit": "kg"}
